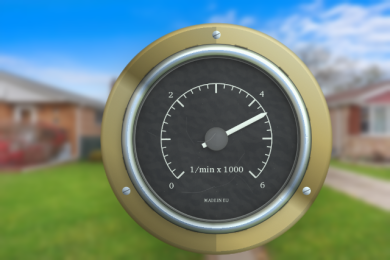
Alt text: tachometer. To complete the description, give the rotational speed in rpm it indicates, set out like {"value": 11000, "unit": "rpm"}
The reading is {"value": 4400, "unit": "rpm"}
